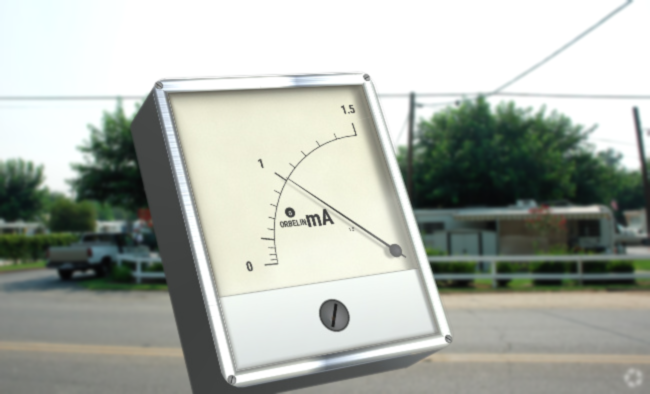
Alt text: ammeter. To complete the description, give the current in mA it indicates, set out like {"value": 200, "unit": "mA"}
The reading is {"value": 1, "unit": "mA"}
